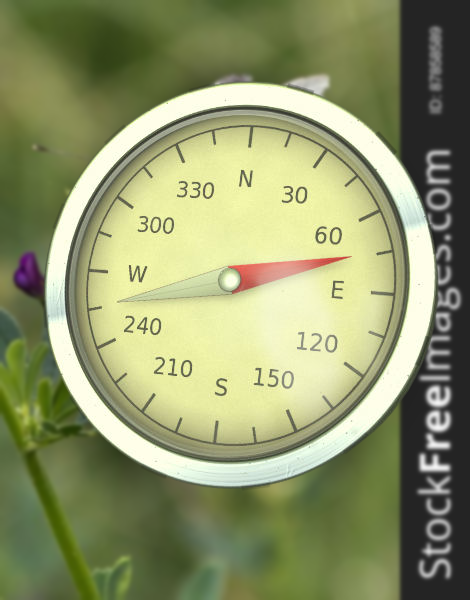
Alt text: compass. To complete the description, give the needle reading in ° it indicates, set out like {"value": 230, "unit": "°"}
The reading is {"value": 75, "unit": "°"}
